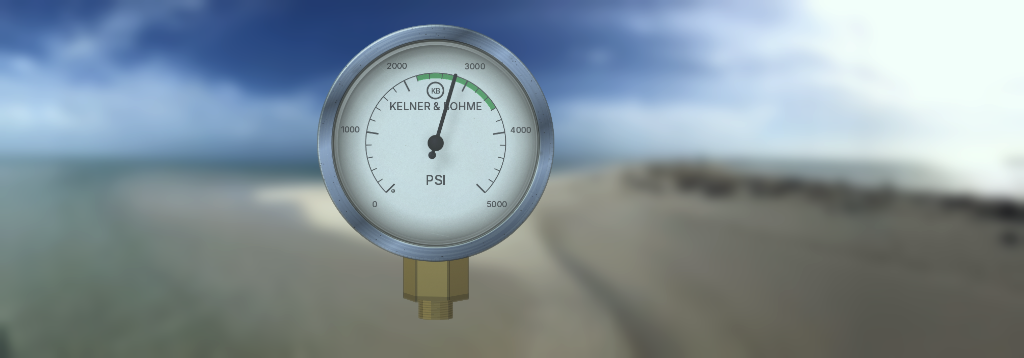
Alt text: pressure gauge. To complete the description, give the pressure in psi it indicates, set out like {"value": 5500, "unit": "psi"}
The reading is {"value": 2800, "unit": "psi"}
